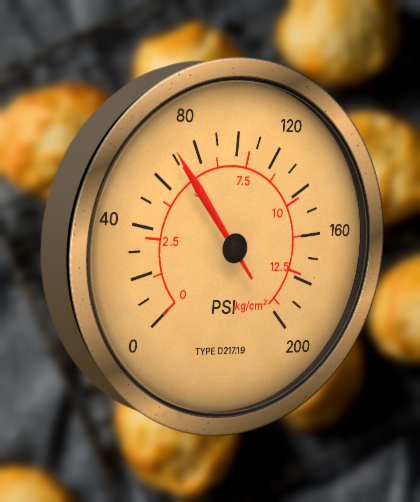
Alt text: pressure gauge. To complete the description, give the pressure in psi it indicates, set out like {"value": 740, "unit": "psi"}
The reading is {"value": 70, "unit": "psi"}
